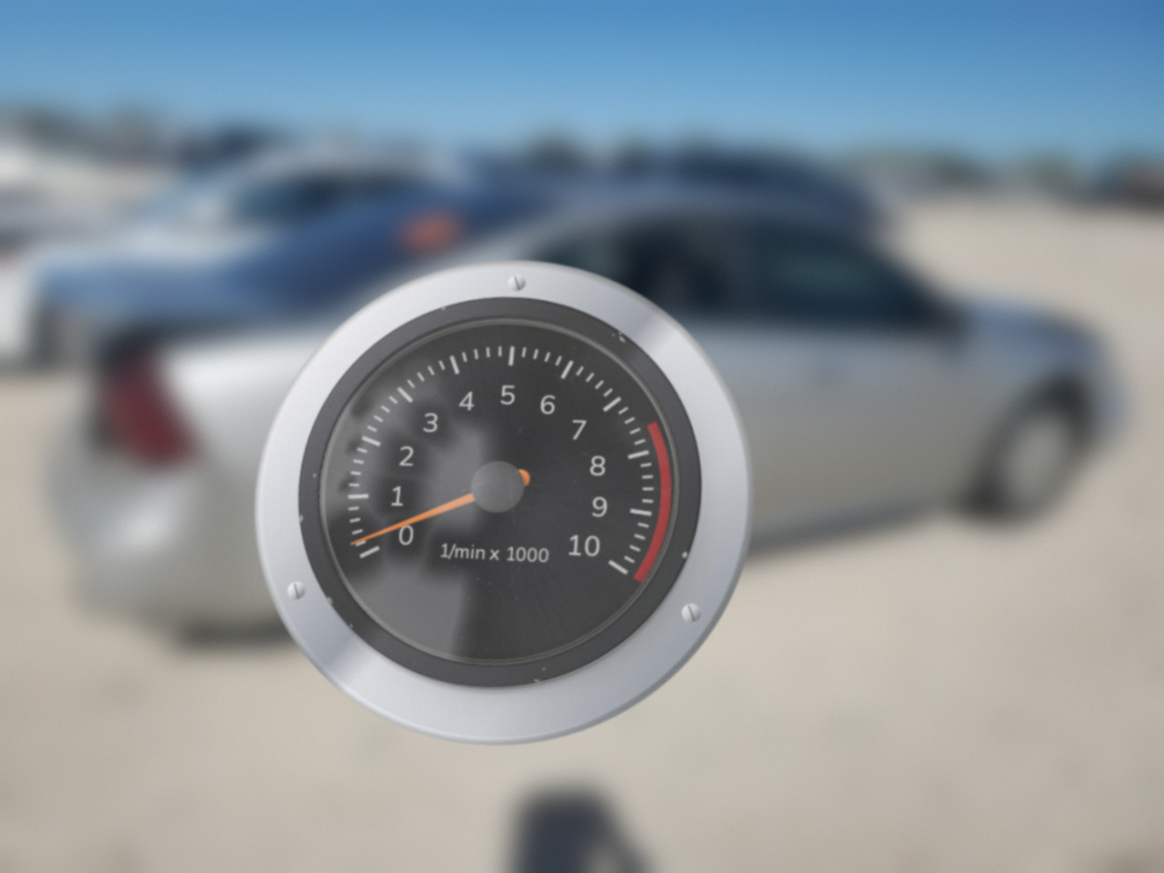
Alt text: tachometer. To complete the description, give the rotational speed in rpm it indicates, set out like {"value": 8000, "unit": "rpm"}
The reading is {"value": 200, "unit": "rpm"}
